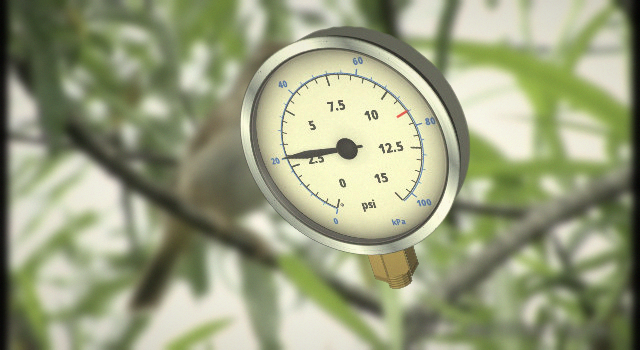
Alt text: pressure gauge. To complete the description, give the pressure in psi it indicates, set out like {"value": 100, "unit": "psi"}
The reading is {"value": 3, "unit": "psi"}
